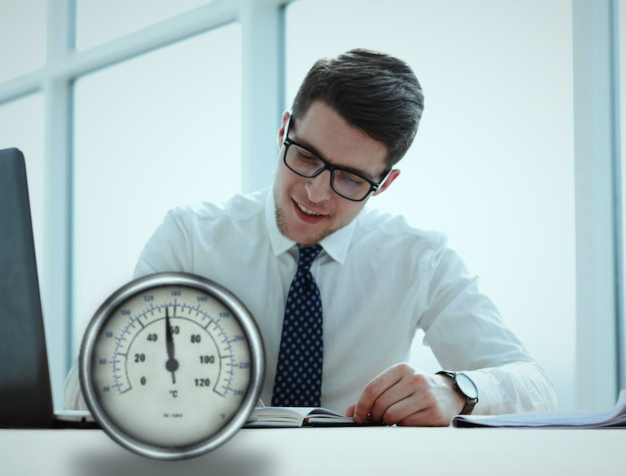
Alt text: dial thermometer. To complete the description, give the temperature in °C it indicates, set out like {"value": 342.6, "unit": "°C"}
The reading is {"value": 56, "unit": "°C"}
